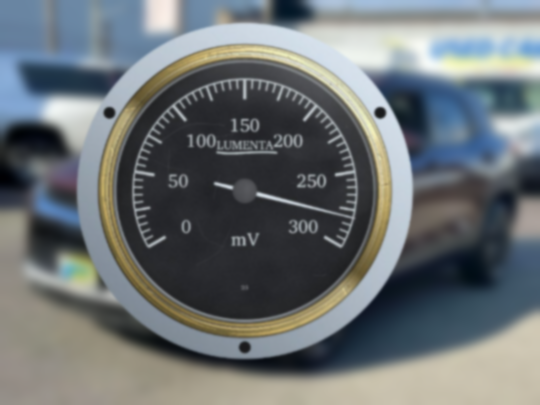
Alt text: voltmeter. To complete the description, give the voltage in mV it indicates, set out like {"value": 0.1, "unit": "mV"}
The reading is {"value": 280, "unit": "mV"}
